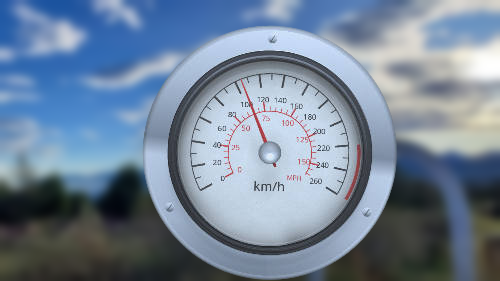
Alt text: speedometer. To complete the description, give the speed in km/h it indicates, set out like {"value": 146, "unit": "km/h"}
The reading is {"value": 105, "unit": "km/h"}
